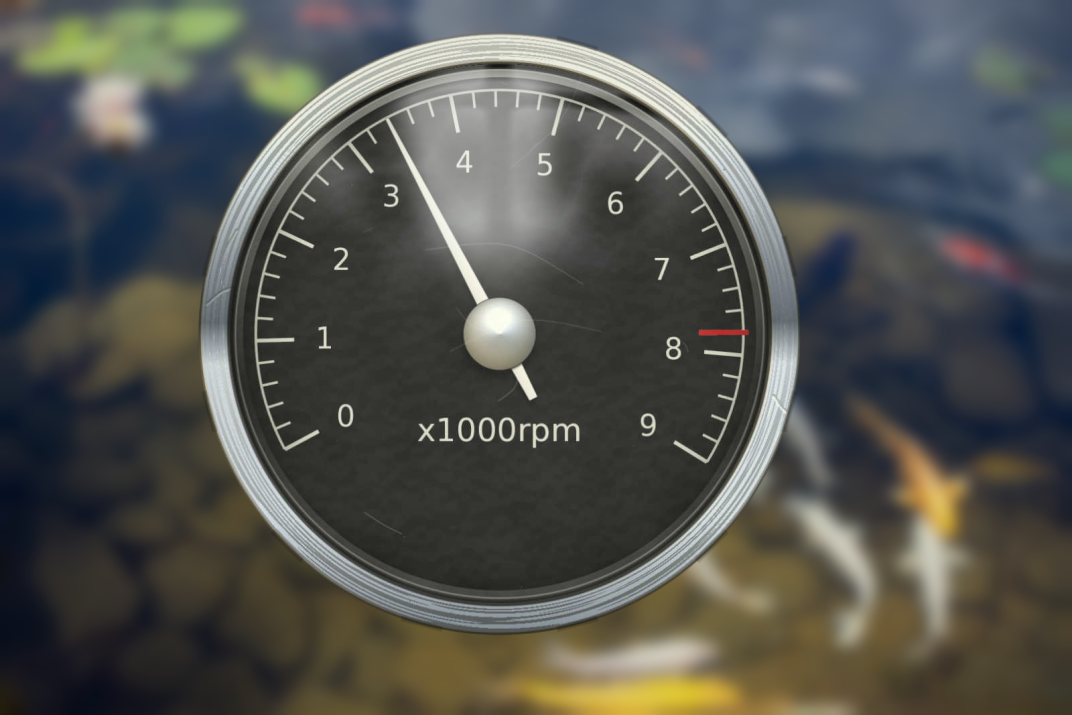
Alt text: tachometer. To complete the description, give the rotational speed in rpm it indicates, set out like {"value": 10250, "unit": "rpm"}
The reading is {"value": 3400, "unit": "rpm"}
